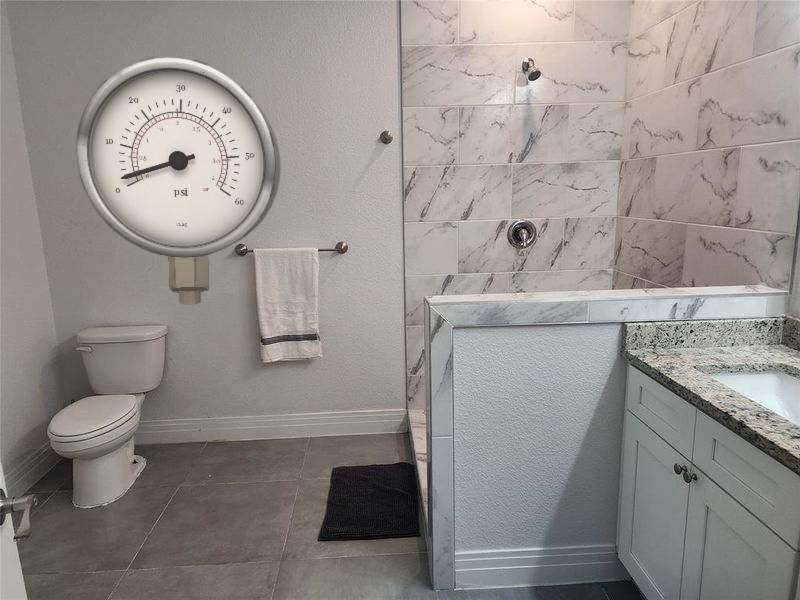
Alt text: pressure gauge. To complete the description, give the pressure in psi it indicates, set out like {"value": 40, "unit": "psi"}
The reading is {"value": 2, "unit": "psi"}
